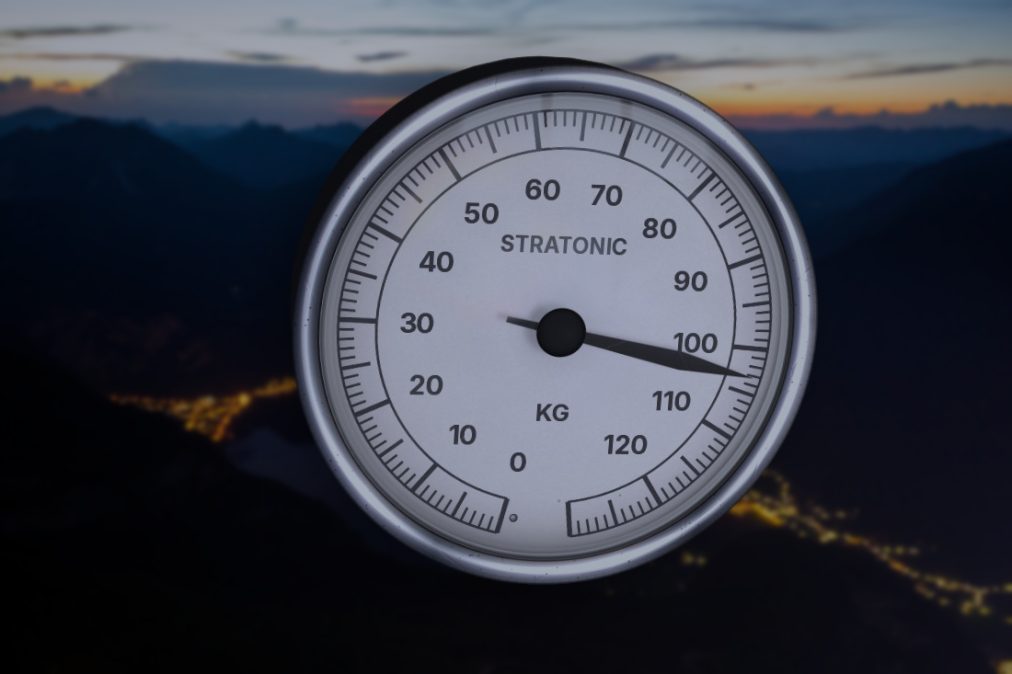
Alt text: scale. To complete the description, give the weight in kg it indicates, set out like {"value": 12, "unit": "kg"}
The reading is {"value": 103, "unit": "kg"}
